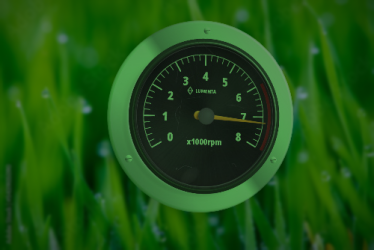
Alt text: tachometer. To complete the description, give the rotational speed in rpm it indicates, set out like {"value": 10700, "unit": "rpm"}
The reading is {"value": 7200, "unit": "rpm"}
